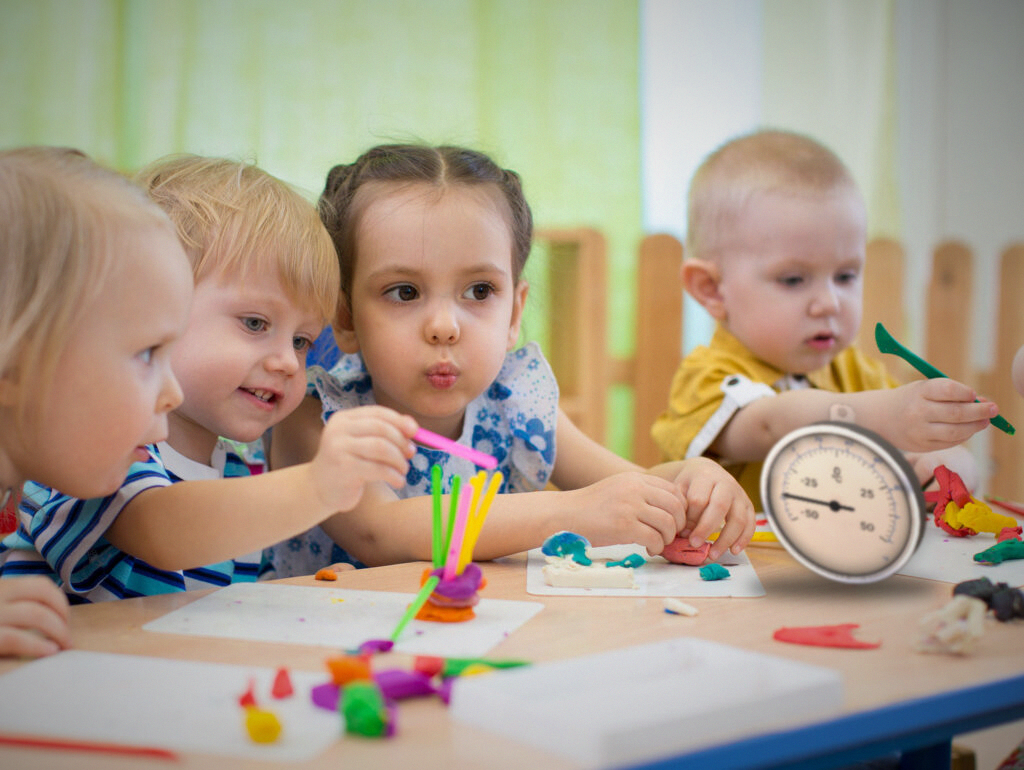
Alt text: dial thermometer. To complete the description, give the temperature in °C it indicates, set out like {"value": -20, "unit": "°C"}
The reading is {"value": -37.5, "unit": "°C"}
